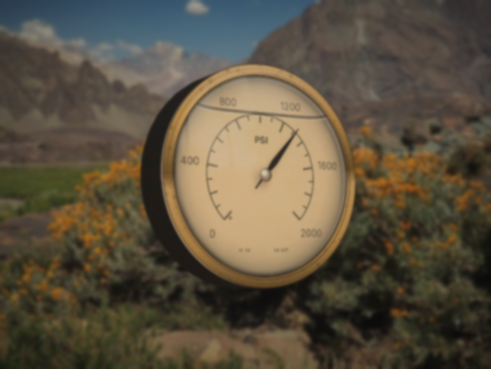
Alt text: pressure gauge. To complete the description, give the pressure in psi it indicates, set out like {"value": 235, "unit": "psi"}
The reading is {"value": 1300, "unit": "psi"}
